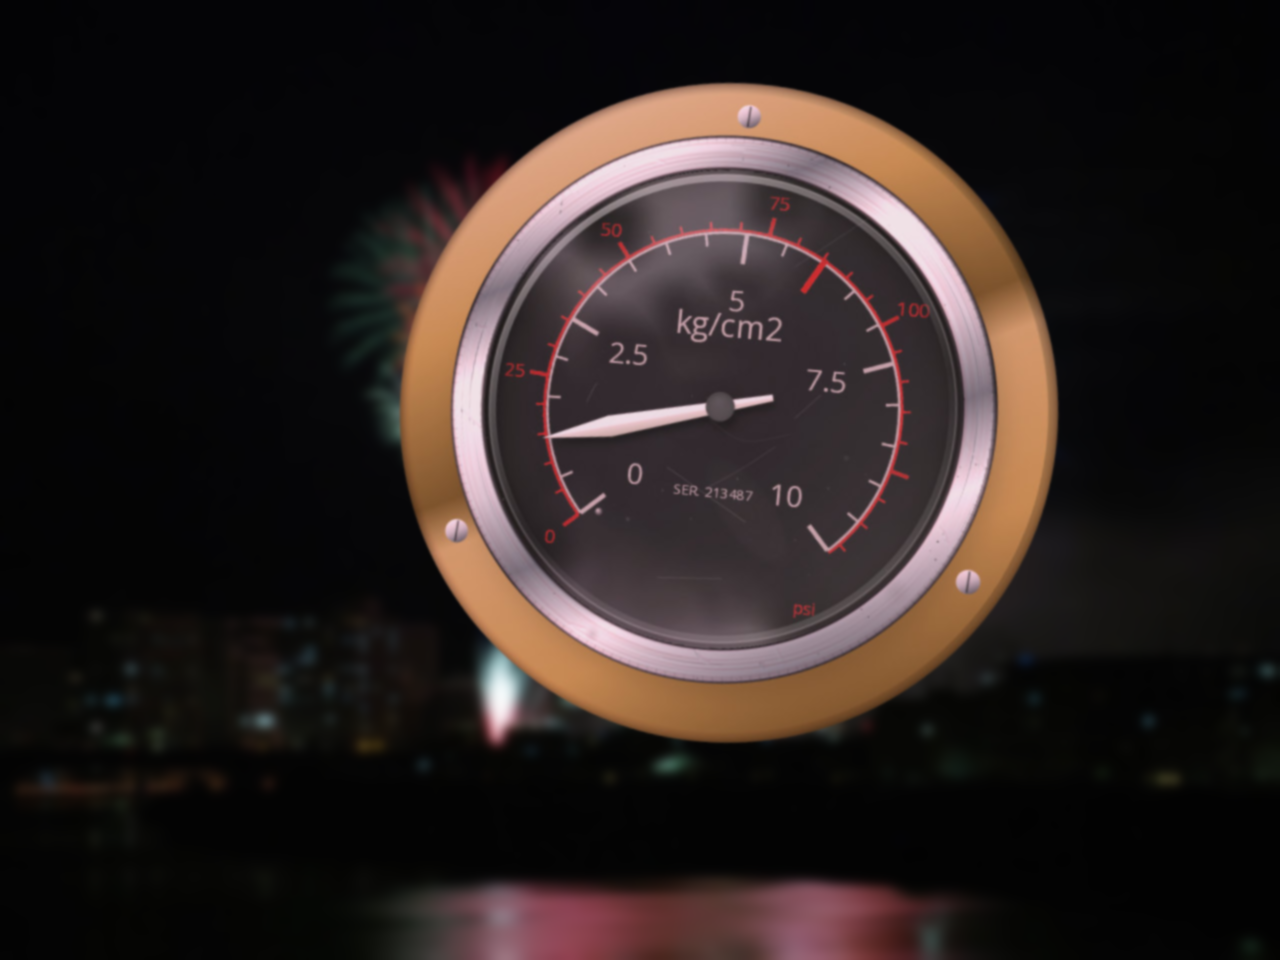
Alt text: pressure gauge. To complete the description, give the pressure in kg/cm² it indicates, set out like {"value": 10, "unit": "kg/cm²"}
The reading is {"value": 1, "unit": "kg/cm²"}
